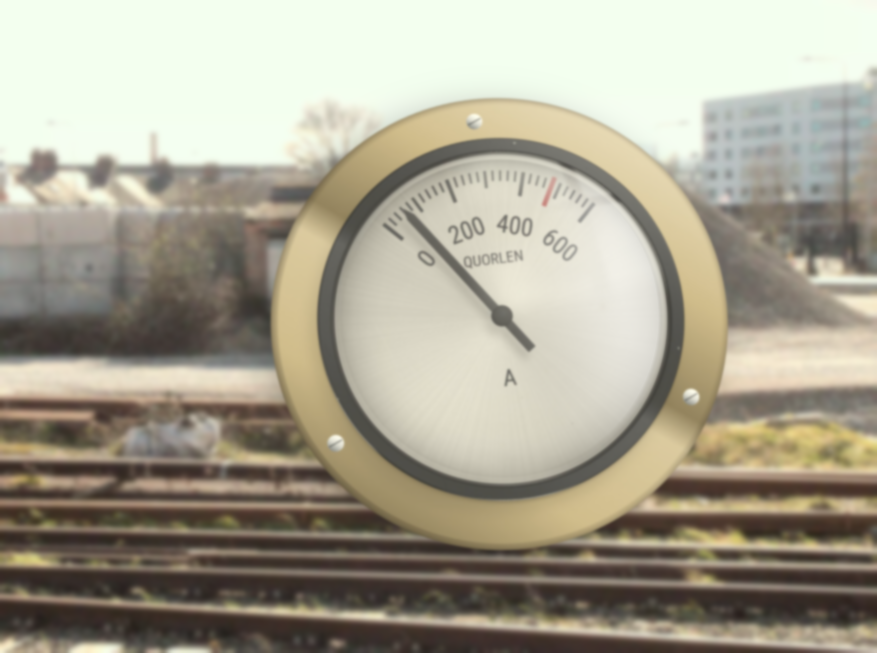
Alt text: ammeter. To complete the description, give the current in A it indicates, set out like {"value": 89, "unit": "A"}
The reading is {"value": 60, "unit": "A"}
